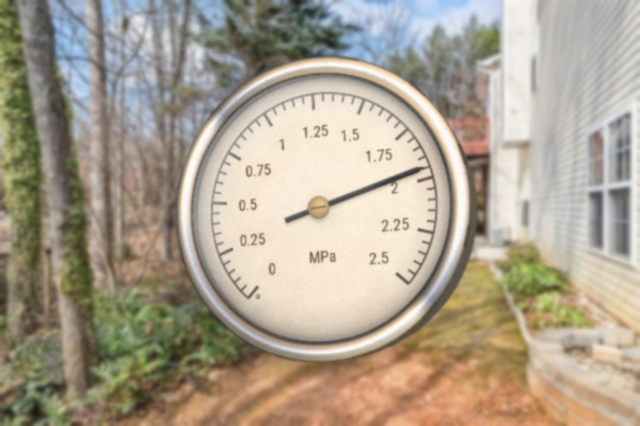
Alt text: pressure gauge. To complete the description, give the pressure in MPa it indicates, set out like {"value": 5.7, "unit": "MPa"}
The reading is {"value": 1.95, "unit": "MPa"}
